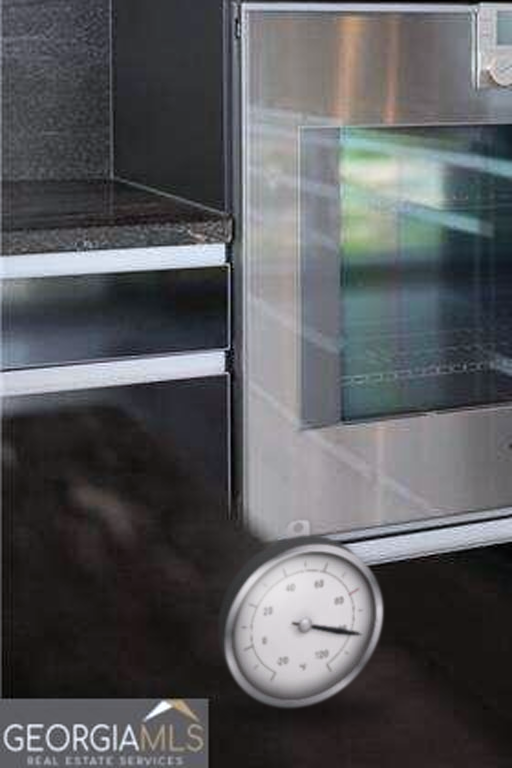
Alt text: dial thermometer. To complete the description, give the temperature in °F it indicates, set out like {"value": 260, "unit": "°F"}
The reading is {"value": 100, "unit": "°F"}
